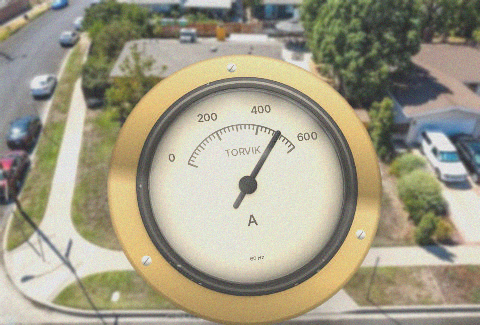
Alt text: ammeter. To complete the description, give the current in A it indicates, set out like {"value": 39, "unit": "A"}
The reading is {"value": 500, "unit": "A"}
